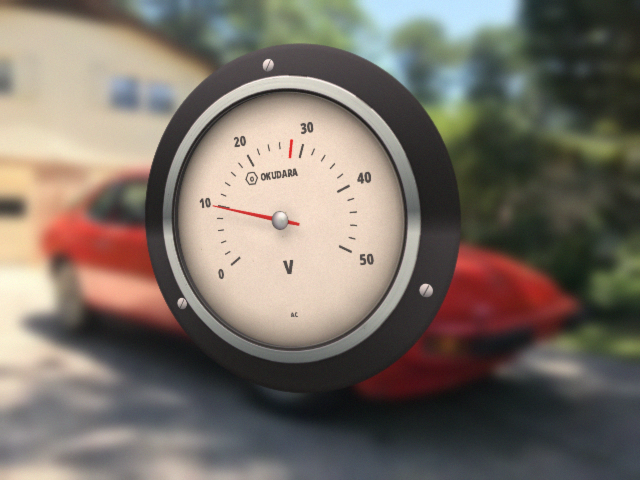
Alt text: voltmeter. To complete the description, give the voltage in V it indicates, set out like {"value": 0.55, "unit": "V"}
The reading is {"value": 10, "unit": "V"}
